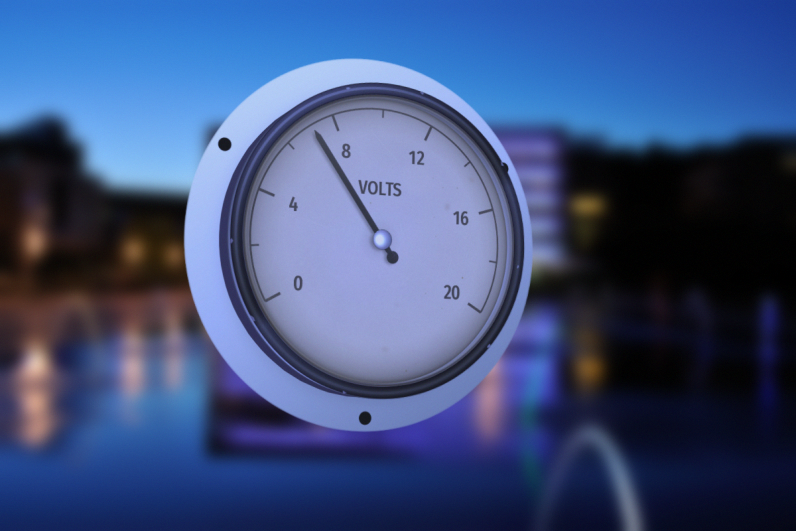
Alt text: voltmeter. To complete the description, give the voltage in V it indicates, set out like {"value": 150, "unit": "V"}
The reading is {"value": 7, "unit": "V"}
